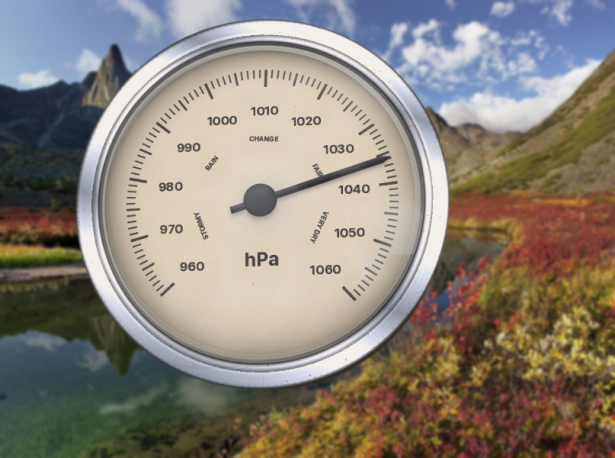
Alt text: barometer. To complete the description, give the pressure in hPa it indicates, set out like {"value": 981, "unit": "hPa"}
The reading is {"value": 1036, "unit": "hPa"}
